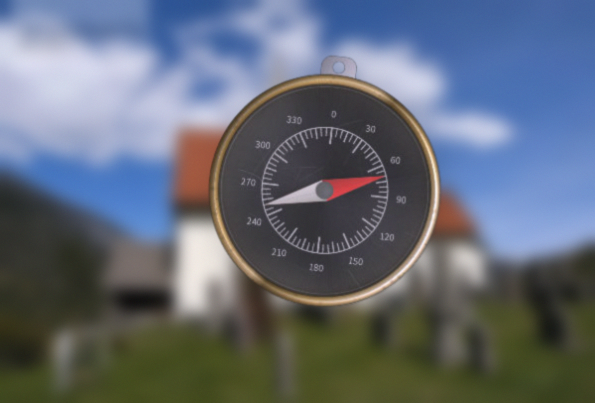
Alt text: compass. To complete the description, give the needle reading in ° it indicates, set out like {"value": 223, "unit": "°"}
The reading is {"value": 70, "unit": "°"}
